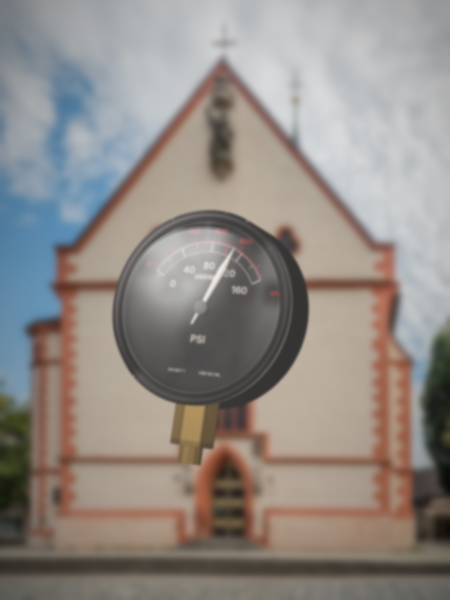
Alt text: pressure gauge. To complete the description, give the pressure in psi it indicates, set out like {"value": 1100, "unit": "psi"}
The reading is {"value": 110, "unit": "psi"}
